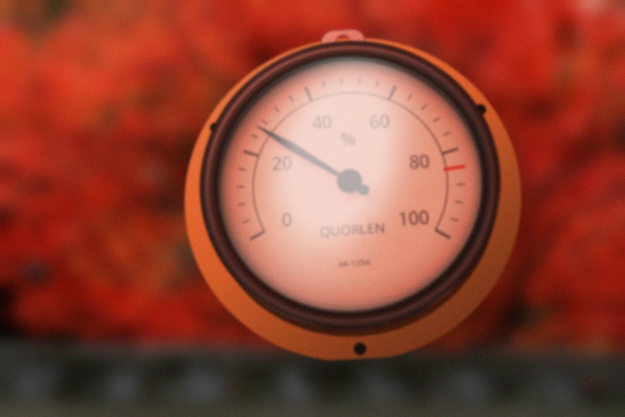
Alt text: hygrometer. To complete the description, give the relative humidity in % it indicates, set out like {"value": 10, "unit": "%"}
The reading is {"value": 26, "unit": "%"}
